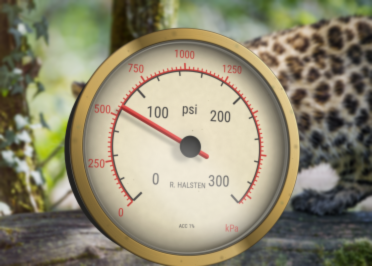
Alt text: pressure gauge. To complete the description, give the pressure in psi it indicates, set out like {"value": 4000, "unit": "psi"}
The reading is {"value": 80, "unit": "psi"}
